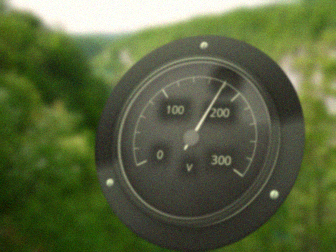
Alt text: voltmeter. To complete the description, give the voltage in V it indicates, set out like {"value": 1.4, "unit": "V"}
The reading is {"value": 180, "unit": "V"}
